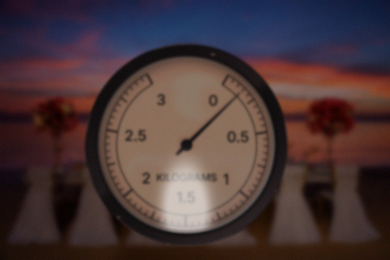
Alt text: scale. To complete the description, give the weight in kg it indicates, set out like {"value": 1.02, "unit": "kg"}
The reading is {"value": 0.15, "unit": "kg"}
